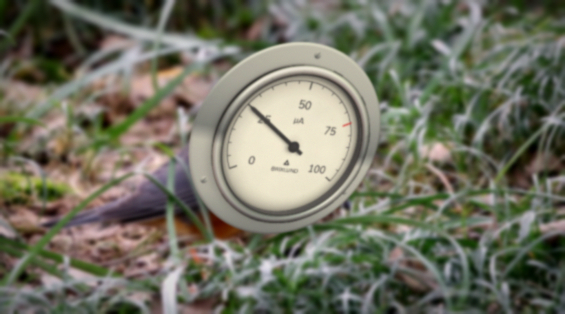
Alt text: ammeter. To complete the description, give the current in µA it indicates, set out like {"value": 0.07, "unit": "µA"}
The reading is {"value": 25, "unit": "µA"}
